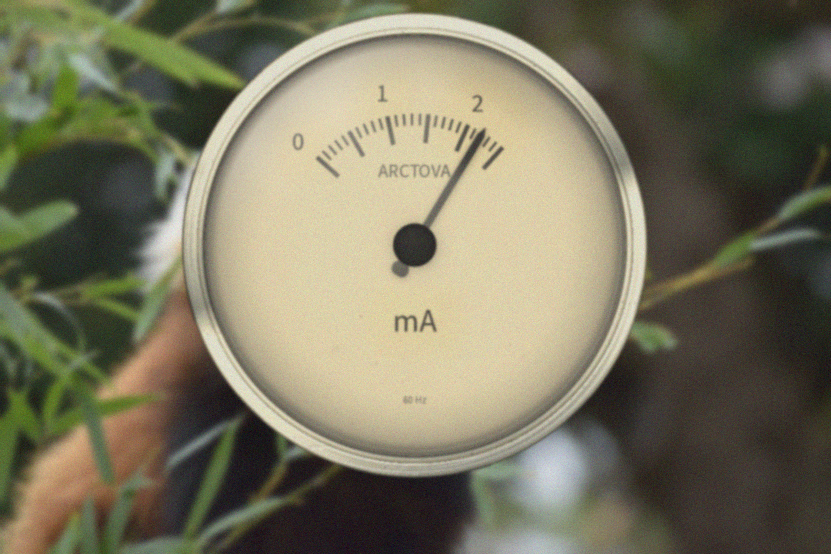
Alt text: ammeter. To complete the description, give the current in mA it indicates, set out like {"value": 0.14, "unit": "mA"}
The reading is {"value": 2.2, "unit": "mA"}
